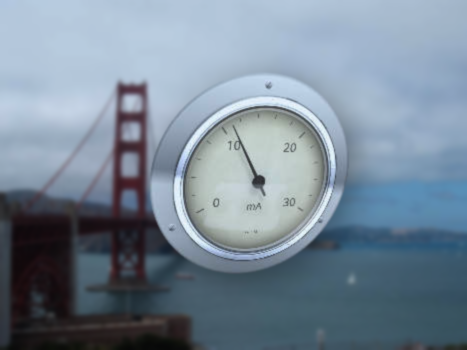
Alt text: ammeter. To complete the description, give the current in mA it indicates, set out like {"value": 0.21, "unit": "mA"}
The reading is {"value": 11, "unit": "mA"}
